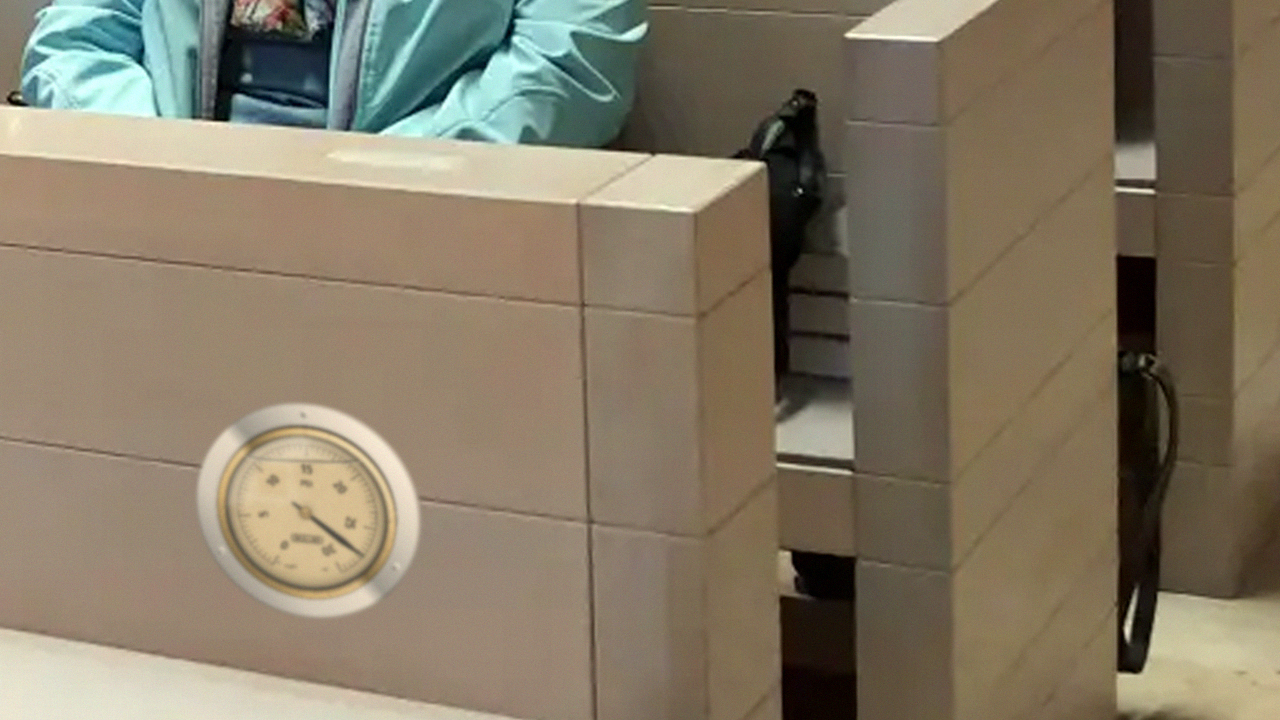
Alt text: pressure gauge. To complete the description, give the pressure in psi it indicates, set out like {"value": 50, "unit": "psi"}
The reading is {"value": 27.5, "unit": "psi"}
